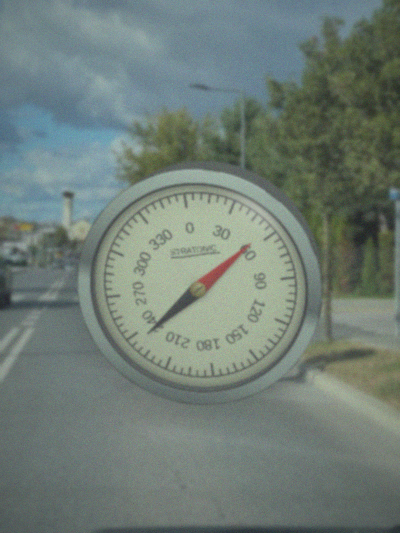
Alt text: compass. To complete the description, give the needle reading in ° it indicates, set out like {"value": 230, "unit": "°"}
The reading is {"value": 55, "unit": "°"}
